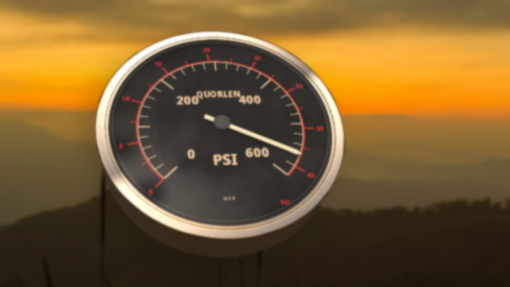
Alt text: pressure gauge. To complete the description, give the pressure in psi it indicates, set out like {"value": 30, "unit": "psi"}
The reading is {"value": 560, "unit": "psi"}
